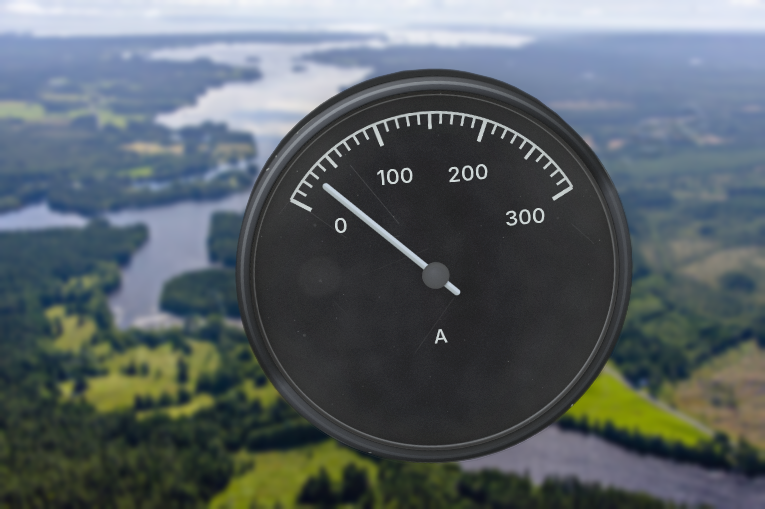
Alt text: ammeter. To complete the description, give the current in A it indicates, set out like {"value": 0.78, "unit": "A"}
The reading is {"value": 30, "unit": "A"}
